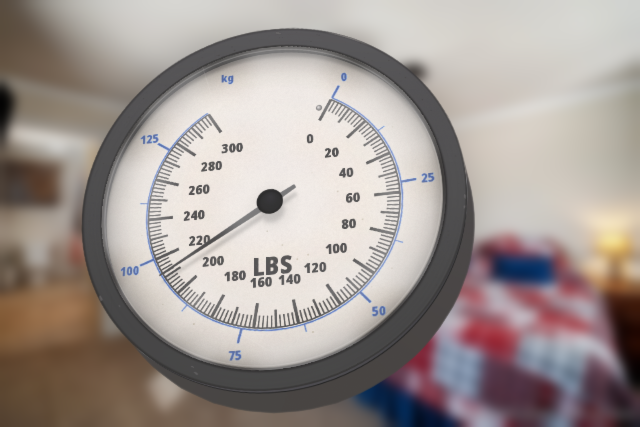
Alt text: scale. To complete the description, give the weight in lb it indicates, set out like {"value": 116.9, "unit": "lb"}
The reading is {"value": 210, "unit": "lb"}
